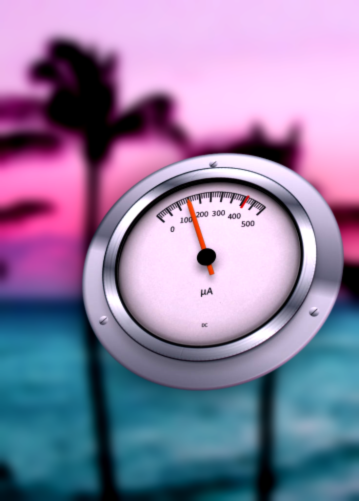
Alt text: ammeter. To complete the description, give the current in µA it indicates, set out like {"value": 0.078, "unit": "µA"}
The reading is {"value": 150, "unit": "µA"}
